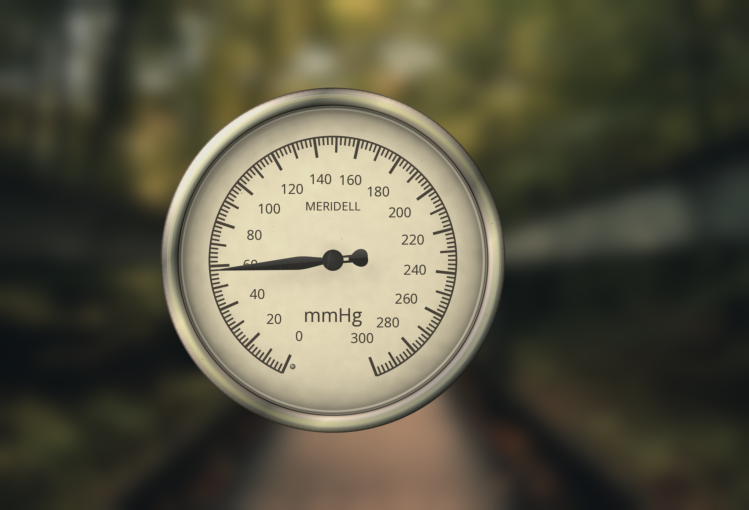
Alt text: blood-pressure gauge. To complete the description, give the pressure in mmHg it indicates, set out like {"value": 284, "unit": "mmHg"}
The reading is {"value": 58, "unit": "mmHg"}
